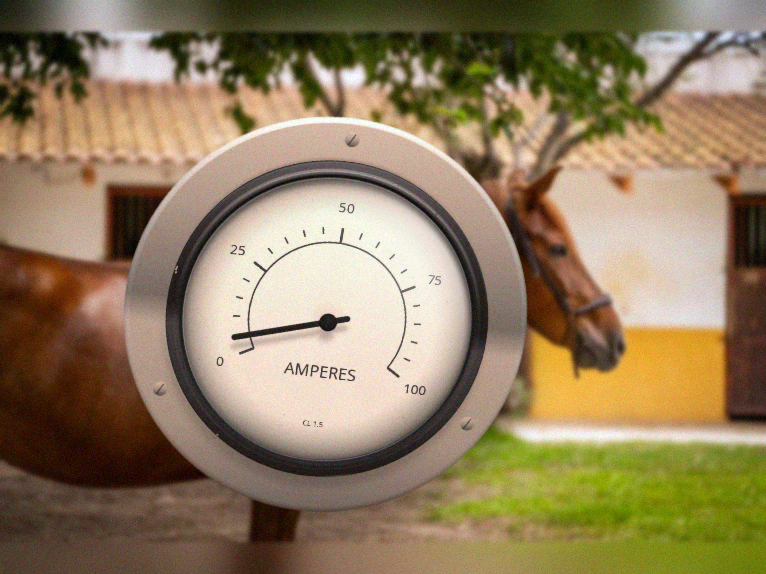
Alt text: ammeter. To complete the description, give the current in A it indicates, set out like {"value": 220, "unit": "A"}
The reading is {"value": 5, "unit": "A"}
